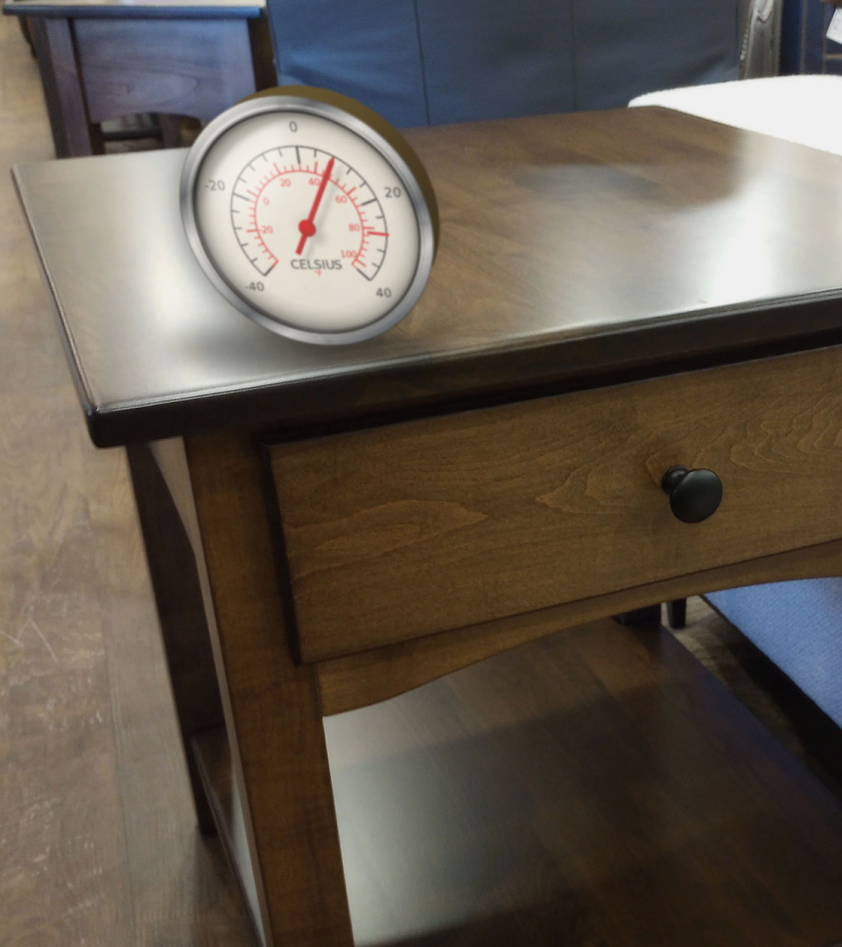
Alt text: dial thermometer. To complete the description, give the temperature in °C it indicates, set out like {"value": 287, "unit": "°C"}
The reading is {"value": 8, "unit": "°C"}
